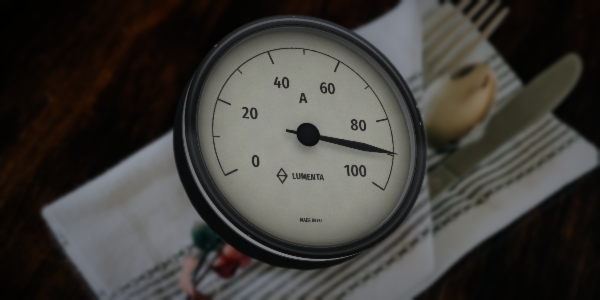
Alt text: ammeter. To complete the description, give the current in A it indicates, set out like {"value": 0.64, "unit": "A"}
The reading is {"value": 90, "unit": "A"}
